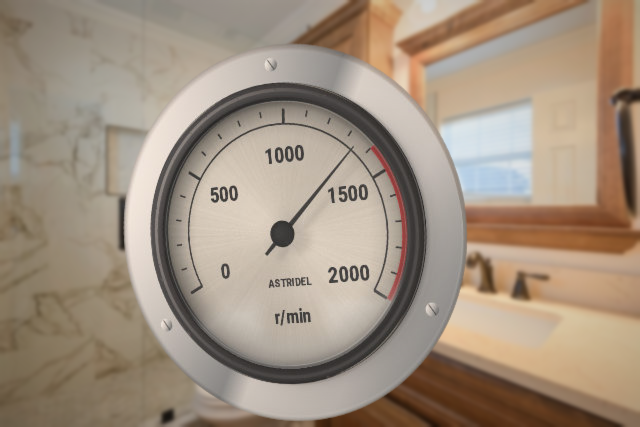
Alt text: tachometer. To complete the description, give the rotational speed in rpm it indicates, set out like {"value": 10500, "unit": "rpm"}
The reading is {"value": 1350, "unit": "rpm"}
